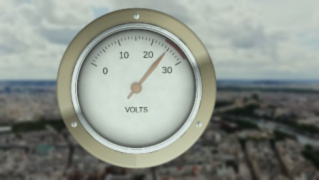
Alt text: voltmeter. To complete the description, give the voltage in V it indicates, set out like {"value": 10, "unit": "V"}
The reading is {"value": 25, "unit": "V"}
